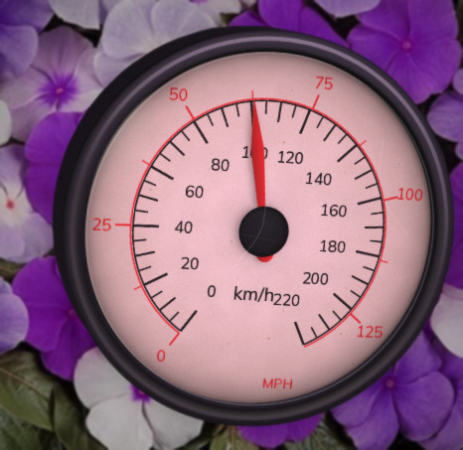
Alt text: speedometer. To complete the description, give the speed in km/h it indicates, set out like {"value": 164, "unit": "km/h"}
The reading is {"value": 100, "unit": "km/h"}
